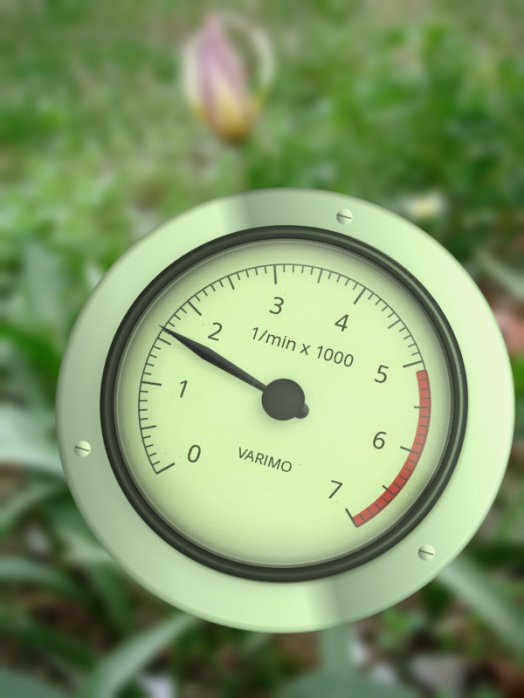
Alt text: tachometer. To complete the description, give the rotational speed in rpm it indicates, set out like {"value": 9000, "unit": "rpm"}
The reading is {"value": 1600, "unit": "rpm"}
